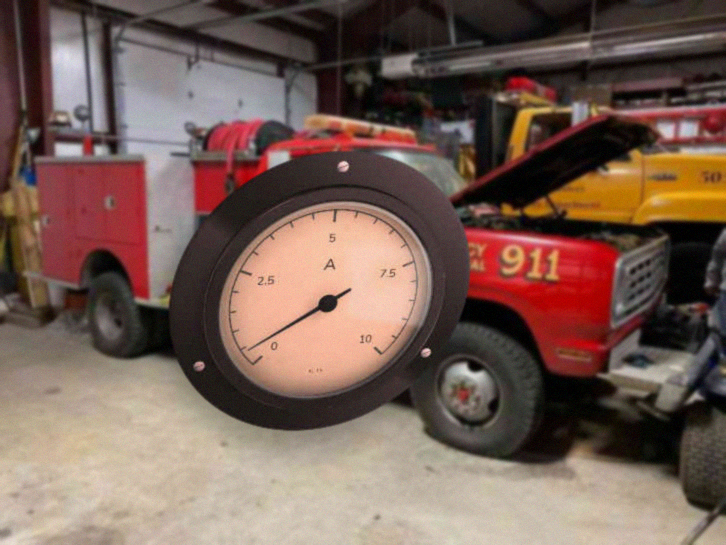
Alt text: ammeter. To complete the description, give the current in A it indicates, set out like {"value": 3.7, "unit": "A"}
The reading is {"value": 0.5, "unit": "A"}
